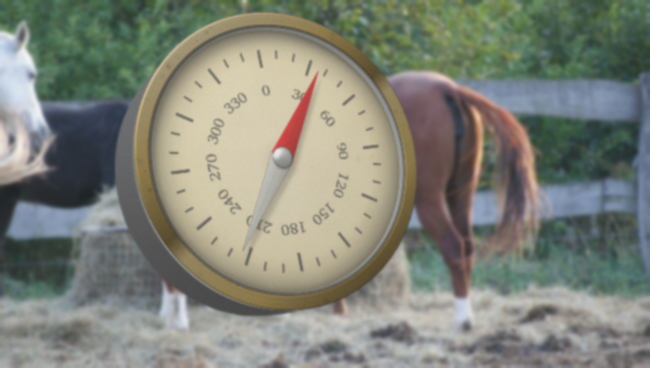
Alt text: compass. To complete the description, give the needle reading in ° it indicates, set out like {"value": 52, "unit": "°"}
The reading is {"value": 35, "unit": "°"}
